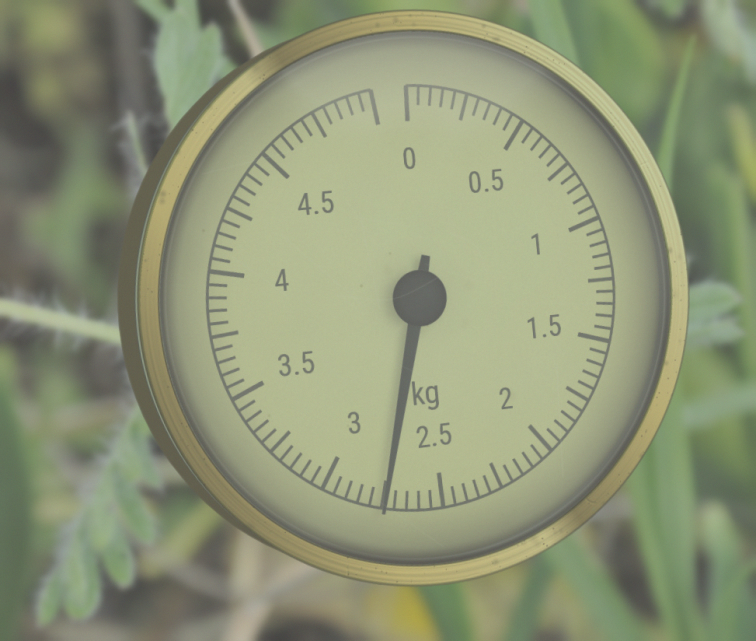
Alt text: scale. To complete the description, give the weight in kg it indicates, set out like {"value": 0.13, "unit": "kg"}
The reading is {"value": 2.75, "unit": "kg"}
